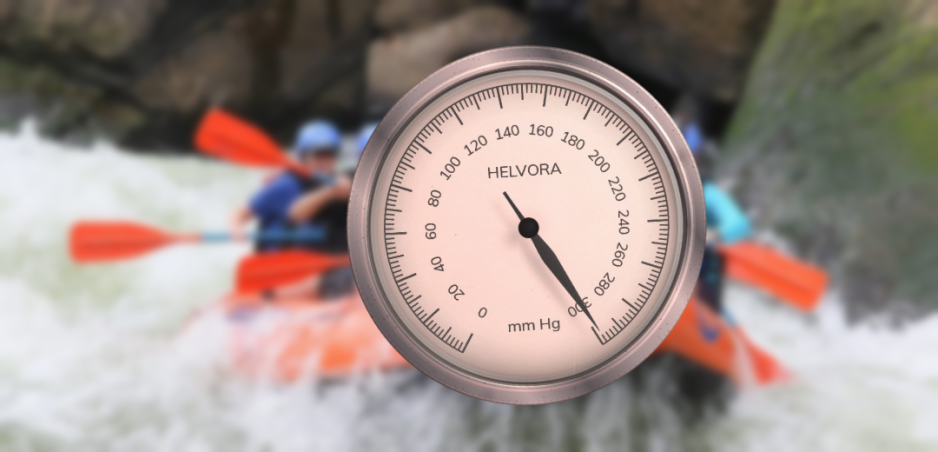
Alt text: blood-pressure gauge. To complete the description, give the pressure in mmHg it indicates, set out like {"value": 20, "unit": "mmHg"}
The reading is {"value": 298, "unit": "mmHg"}
